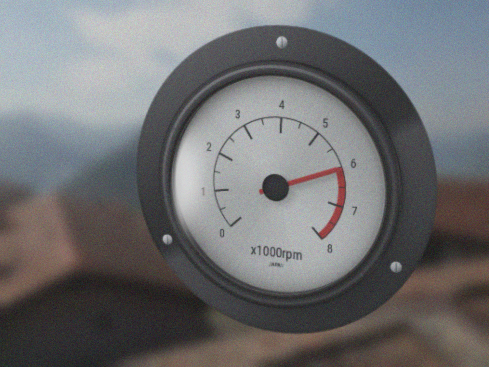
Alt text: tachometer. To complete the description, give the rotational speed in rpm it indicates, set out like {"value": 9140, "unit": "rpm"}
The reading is {"value": 6000, "unit": "rpm"}
